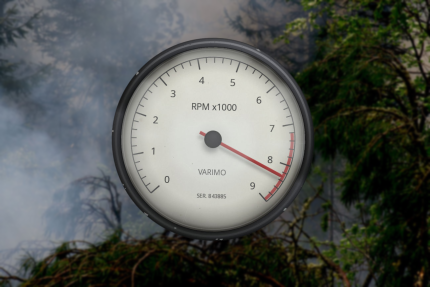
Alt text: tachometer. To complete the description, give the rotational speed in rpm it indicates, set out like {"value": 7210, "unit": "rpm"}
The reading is {"value": 8300, "unit": "rpm"}
